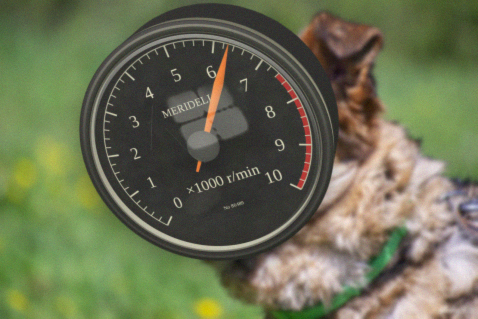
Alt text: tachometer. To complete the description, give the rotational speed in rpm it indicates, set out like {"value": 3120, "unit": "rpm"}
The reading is {"value": 6300, "unit": "rpm"}
